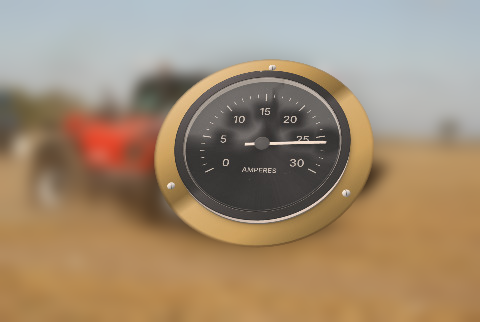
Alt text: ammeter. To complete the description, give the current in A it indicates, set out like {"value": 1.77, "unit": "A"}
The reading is {"value": 26, "unit": "A"}
